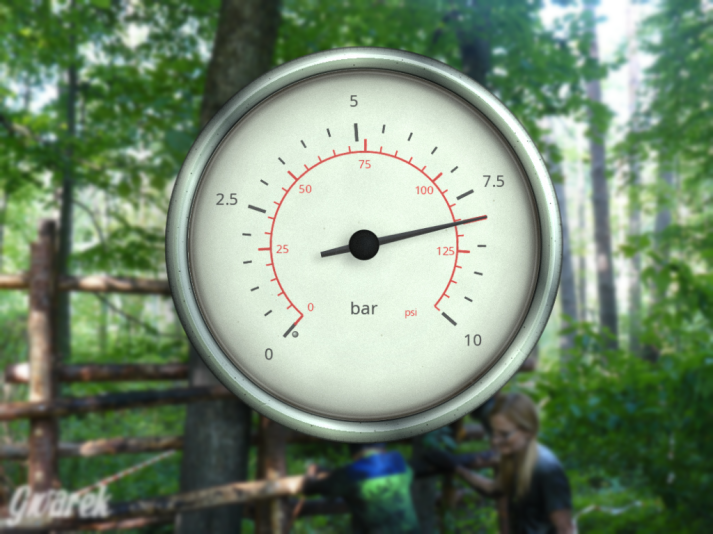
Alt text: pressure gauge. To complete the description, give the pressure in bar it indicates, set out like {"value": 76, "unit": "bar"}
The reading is {"value": 8, "unit": "bar"}
